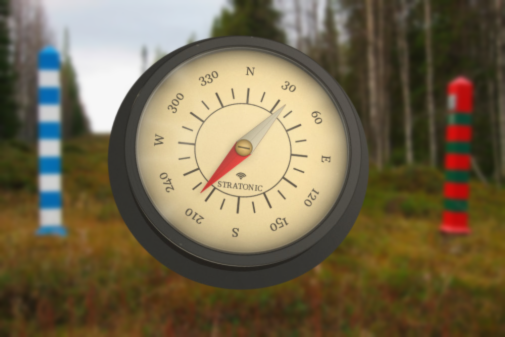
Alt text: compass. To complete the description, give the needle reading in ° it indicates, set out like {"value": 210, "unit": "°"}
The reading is {"value": 217.5, "unit": "°"}
